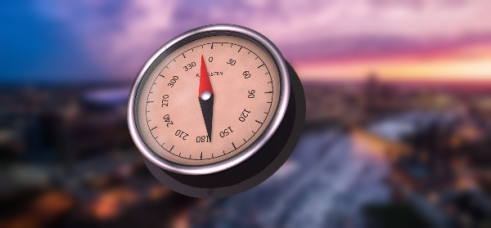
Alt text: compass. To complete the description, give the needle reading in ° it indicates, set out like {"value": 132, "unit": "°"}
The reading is {"value": 350, "unit": "°"}
